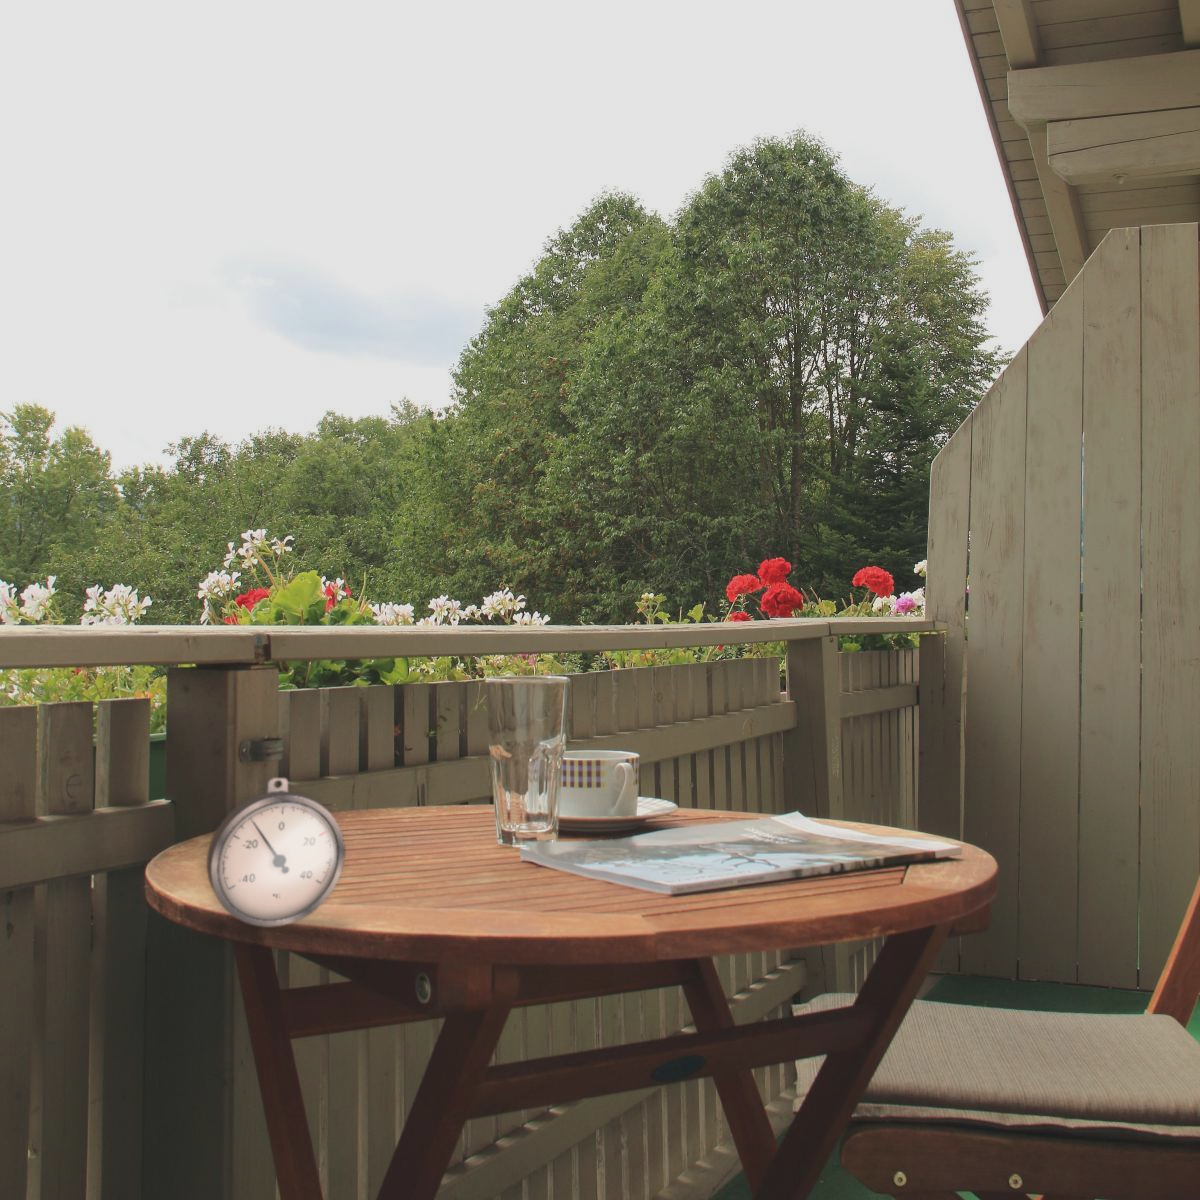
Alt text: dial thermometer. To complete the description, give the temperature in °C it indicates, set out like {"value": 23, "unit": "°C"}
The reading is {"value": -12, "unit": "°C"}
